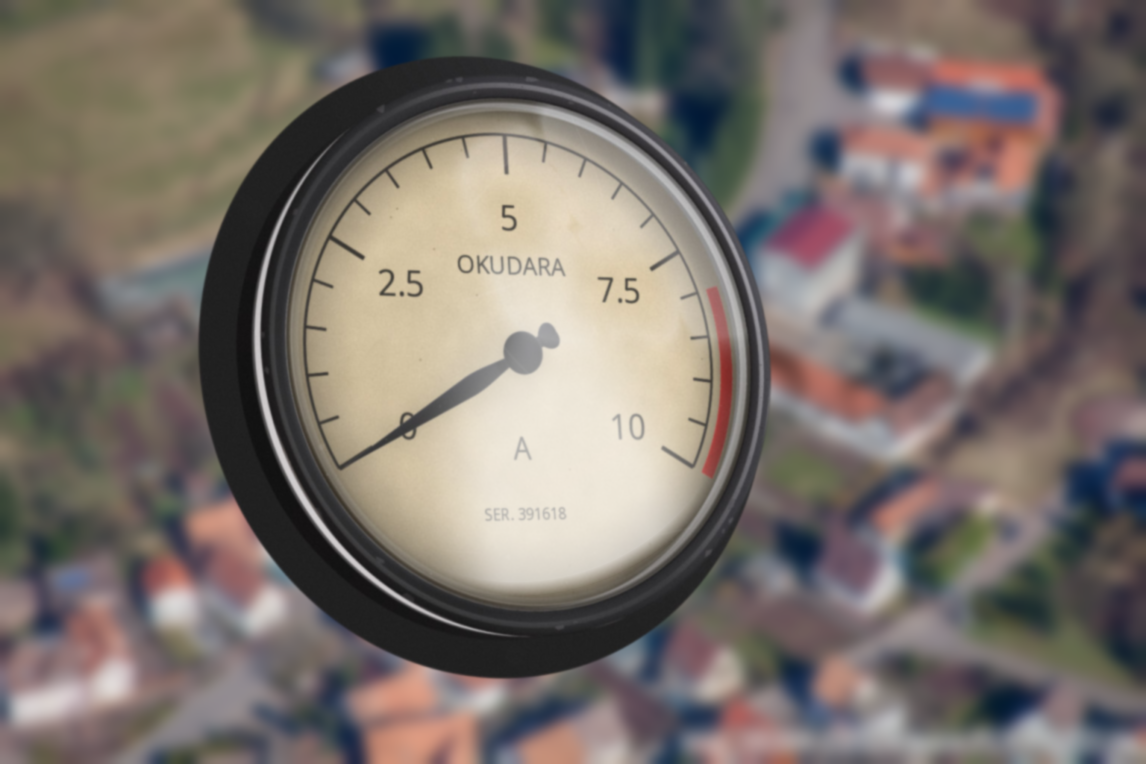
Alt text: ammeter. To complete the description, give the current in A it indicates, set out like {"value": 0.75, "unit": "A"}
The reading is {"value": 0, "unit": "A"}
